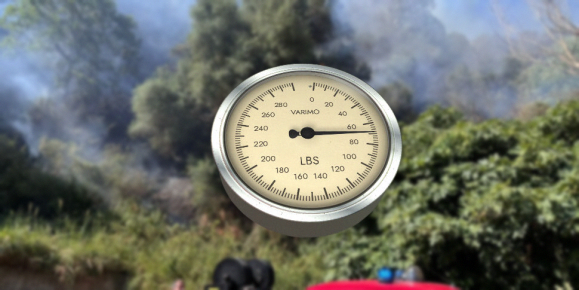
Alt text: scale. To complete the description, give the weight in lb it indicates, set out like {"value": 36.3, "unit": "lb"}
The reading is {"value": 70, "unit": "lb"}
